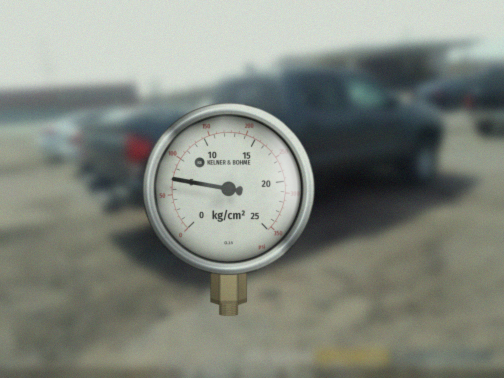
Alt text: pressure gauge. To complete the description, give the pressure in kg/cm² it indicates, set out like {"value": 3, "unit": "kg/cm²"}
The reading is {"value": 5, "unit": "kg/cm²"}
